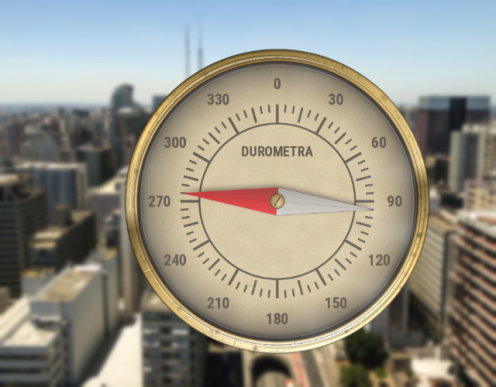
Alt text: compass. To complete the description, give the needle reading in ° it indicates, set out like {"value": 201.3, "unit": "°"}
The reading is {"value": 275, "unit": "°"}
